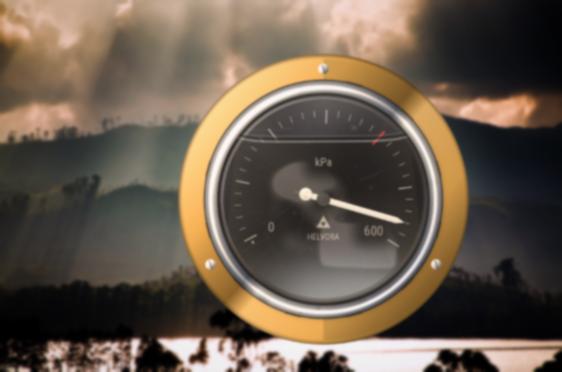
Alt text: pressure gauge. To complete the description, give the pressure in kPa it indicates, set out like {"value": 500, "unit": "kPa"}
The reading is {"value": 560, "unit": "kPa"}
